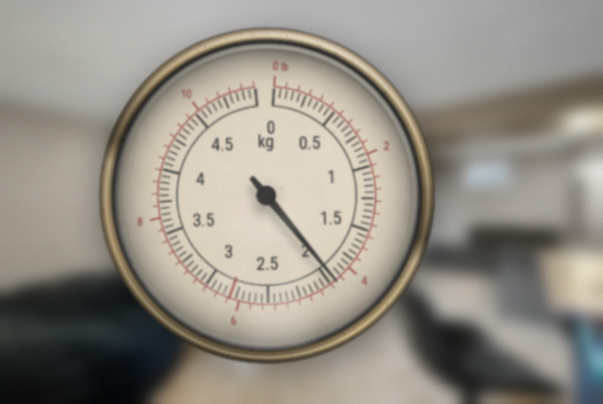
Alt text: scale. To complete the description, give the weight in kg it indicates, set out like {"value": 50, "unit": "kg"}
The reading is {"value": 1.95, "unit": "kg"}
